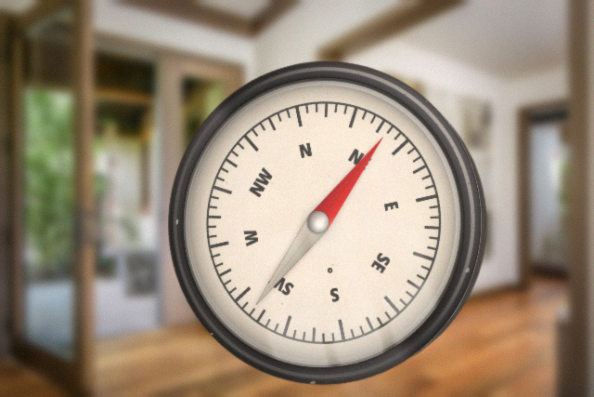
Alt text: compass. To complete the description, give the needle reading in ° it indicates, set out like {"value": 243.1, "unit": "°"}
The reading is {"value": 50, "unit": "°"}
